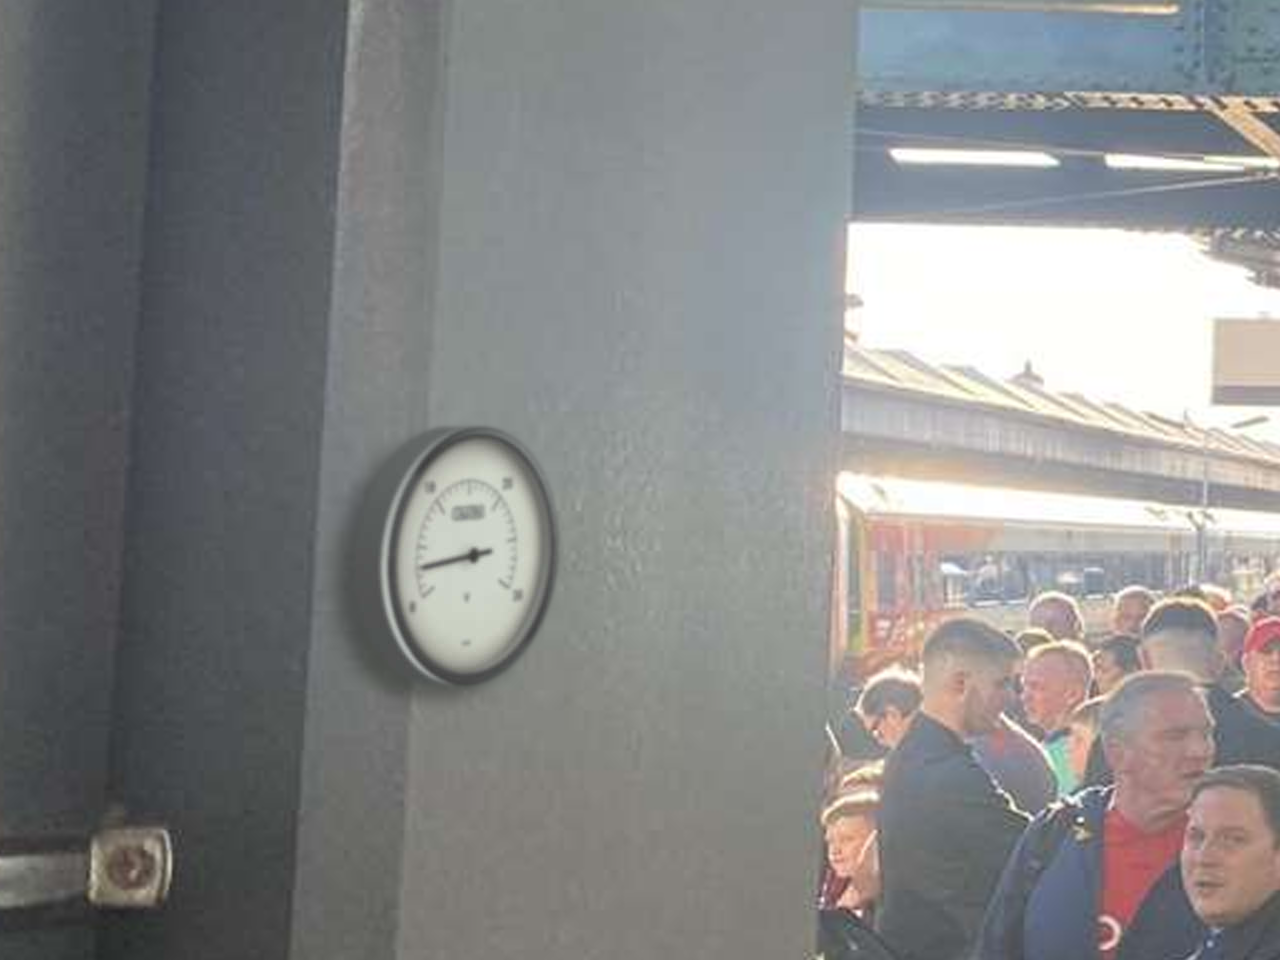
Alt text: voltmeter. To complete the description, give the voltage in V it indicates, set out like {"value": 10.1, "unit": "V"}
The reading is {"value": 3, "unit": "V"}
